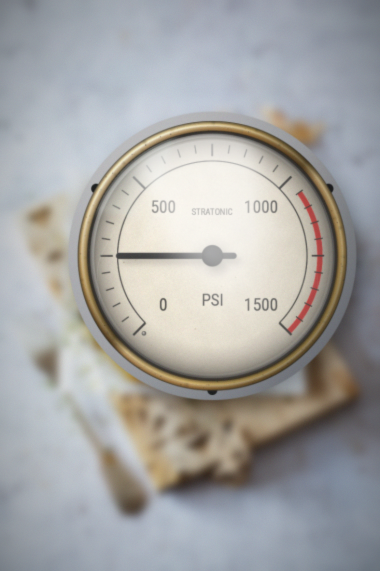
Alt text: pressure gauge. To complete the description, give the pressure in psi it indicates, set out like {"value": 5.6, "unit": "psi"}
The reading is {"value": 250, "unit": "psi"}
